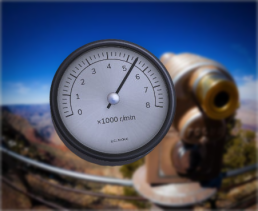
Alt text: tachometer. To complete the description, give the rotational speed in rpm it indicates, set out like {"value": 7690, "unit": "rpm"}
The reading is {"value": 5400, "unit": "rpm"}
